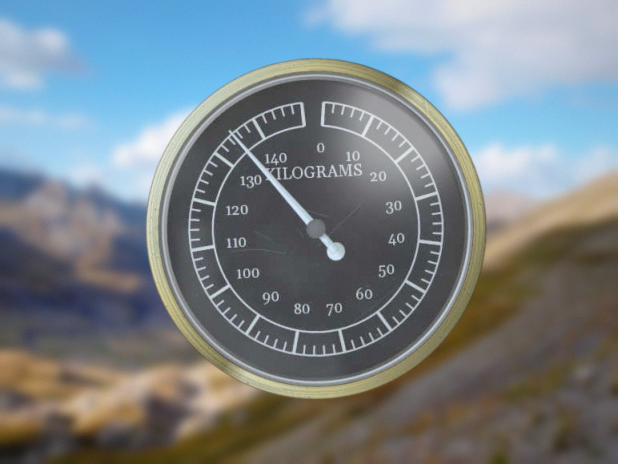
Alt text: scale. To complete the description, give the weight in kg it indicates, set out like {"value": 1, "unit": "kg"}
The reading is {"value": 135, "unit": "kg"}
